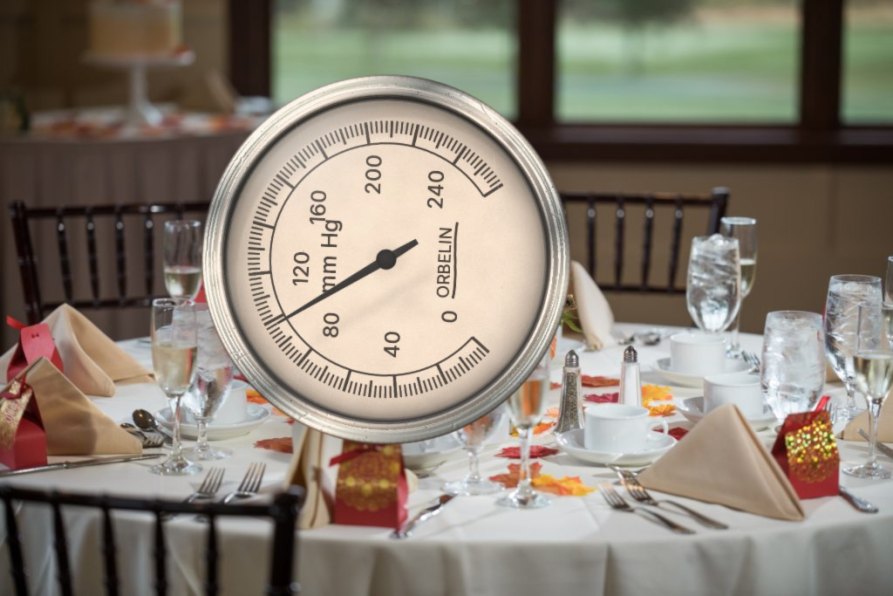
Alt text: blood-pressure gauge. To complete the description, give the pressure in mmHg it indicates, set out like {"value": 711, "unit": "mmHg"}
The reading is {"value": 98, "unit": "mmHg"}
